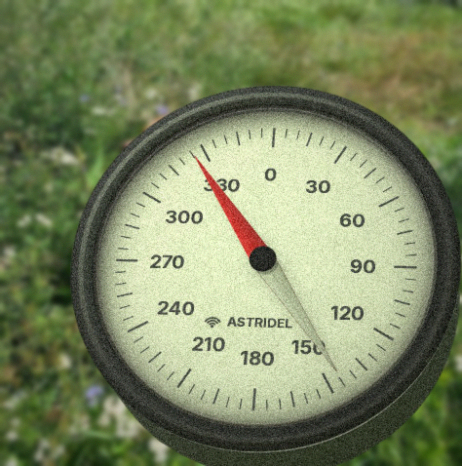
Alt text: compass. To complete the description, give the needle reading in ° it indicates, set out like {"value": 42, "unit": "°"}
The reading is {"value": 325, "unit": "°"}
